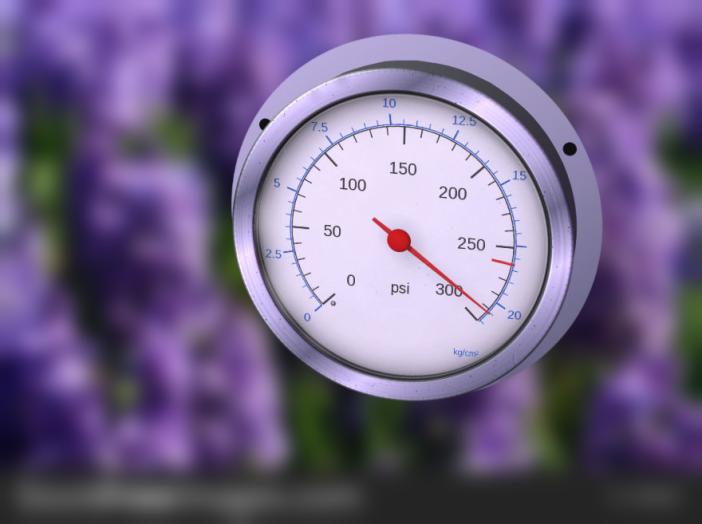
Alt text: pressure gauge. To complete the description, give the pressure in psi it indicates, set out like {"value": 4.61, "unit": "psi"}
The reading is {"value": 290, "unit": "psi"}
